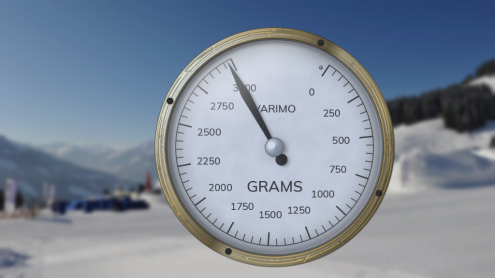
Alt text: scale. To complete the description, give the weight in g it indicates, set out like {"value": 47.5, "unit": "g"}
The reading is {"value": 2975, "unit": "g"}
